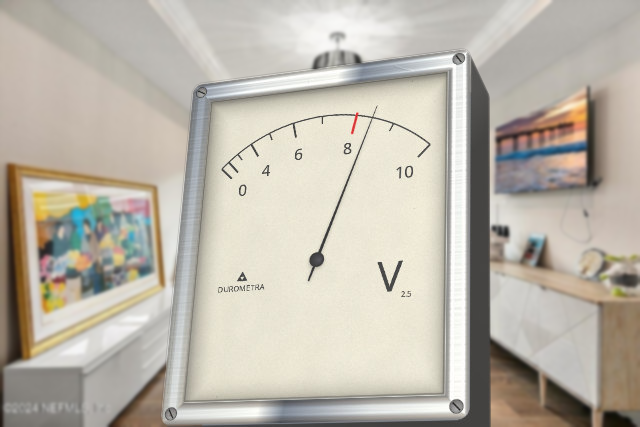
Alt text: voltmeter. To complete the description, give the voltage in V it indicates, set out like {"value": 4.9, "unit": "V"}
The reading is {"value": 8.5, "unit": "V"}
